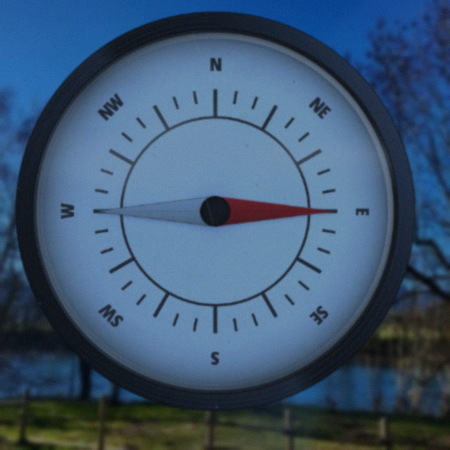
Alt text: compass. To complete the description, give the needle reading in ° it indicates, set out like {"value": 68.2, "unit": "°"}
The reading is {"value": 90, "unit": "°"}
